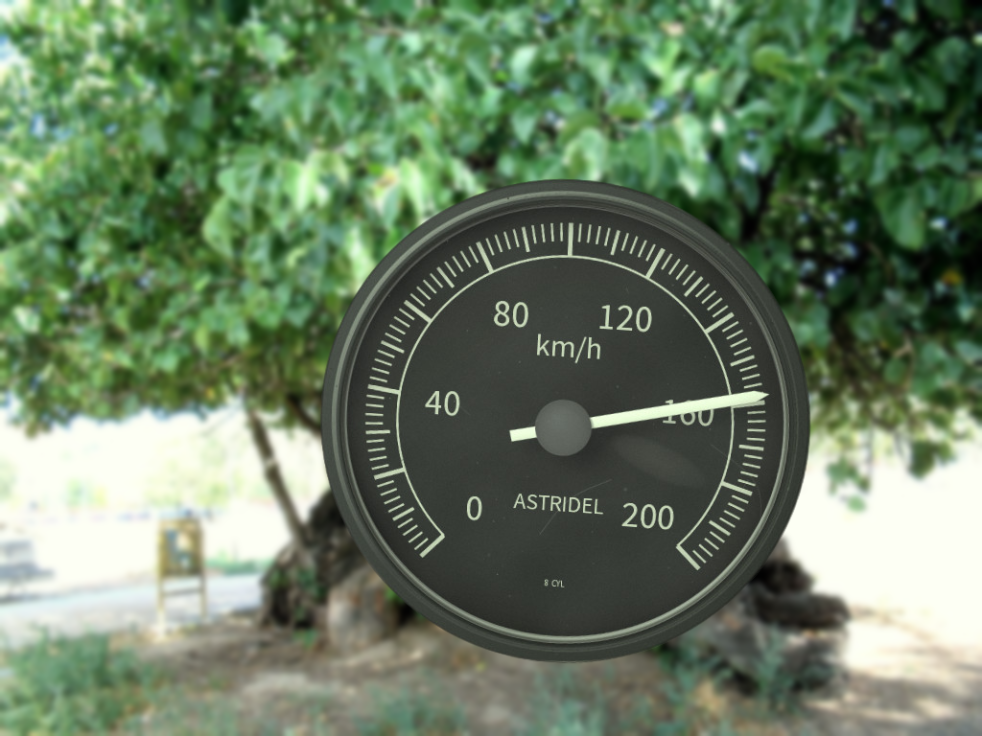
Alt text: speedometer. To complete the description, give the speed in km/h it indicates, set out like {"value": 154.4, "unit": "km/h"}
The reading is {"value": 158, "unit": "km/h"}
